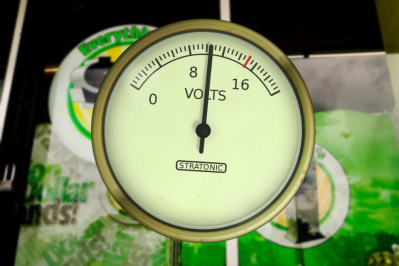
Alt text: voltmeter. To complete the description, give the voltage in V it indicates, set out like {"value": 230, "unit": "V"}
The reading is {"value": 10.5, "unit": "V"}
